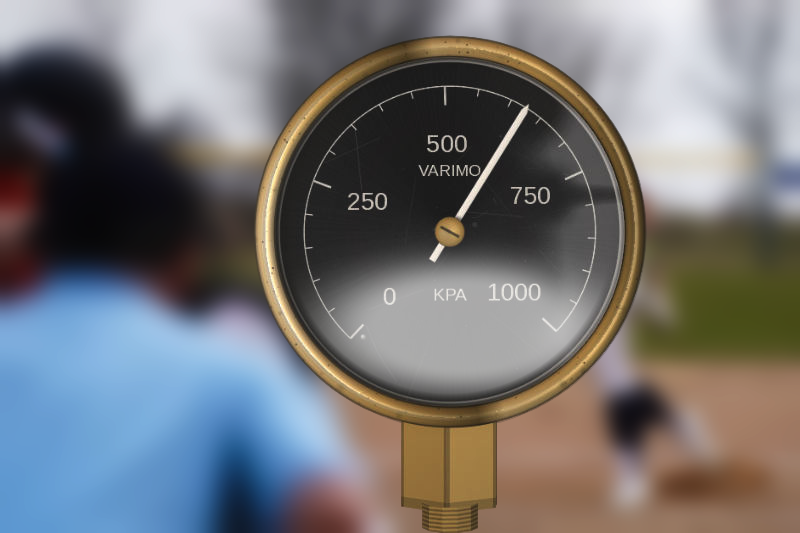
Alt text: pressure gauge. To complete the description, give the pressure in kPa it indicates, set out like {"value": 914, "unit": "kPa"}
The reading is {"value": 625, "unit": "kPa"}
